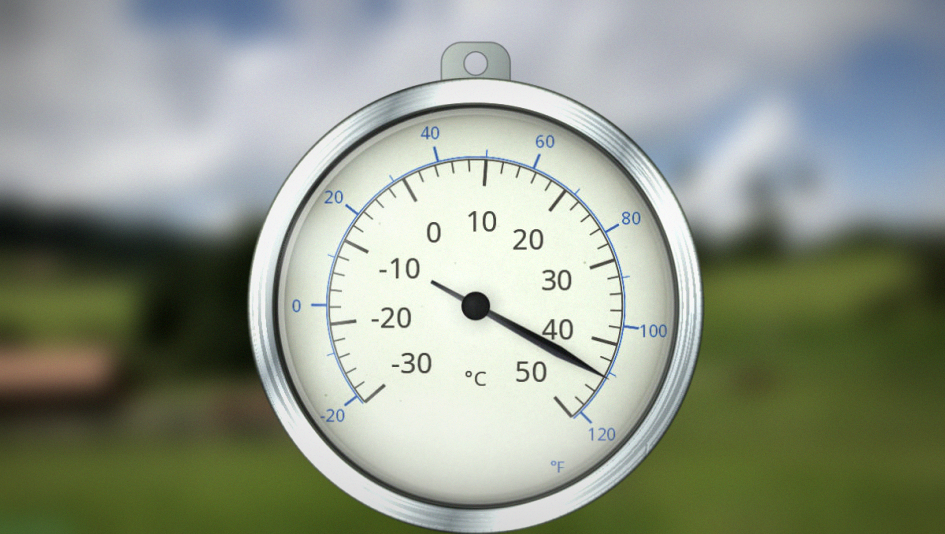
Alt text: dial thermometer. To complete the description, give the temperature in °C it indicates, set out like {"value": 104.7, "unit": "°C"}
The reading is {"value": 44, "unit": "°C"}
